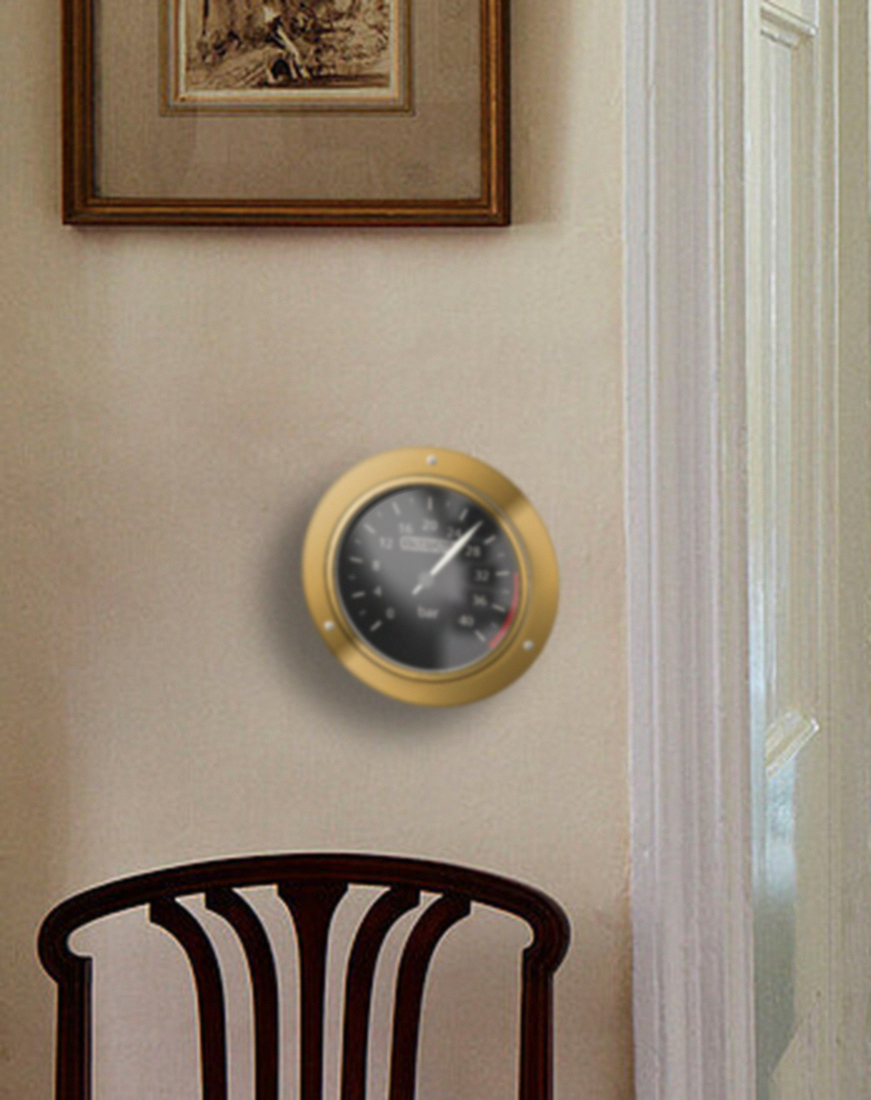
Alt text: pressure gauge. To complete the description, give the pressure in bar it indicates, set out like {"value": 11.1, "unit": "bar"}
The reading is {"value": 26, "unit": "bar"}
